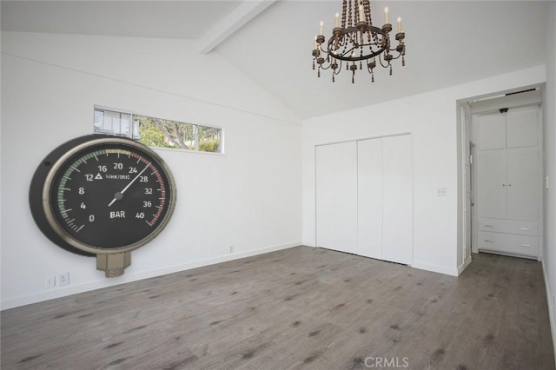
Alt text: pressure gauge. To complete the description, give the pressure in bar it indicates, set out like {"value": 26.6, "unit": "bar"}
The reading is {"value": 26, "unit": "bar"}
